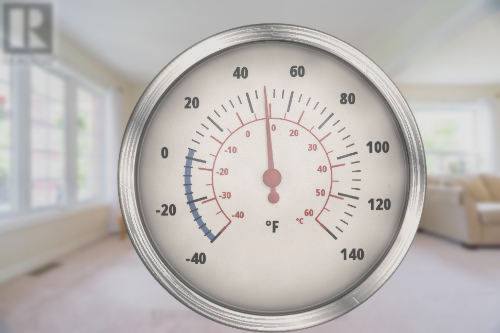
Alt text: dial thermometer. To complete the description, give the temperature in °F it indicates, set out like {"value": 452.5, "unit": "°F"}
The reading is {"value": 48, "unit": "°F"}
